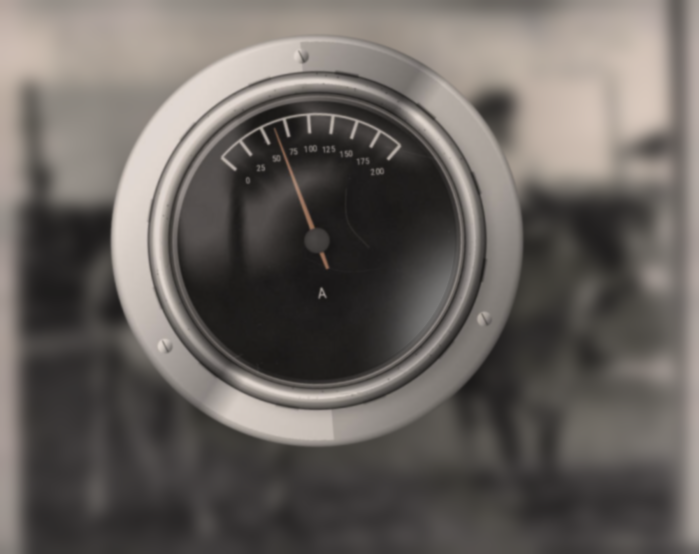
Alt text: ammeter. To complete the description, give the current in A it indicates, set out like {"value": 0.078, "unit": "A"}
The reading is {"value": 62.5, "unit": "A"}
